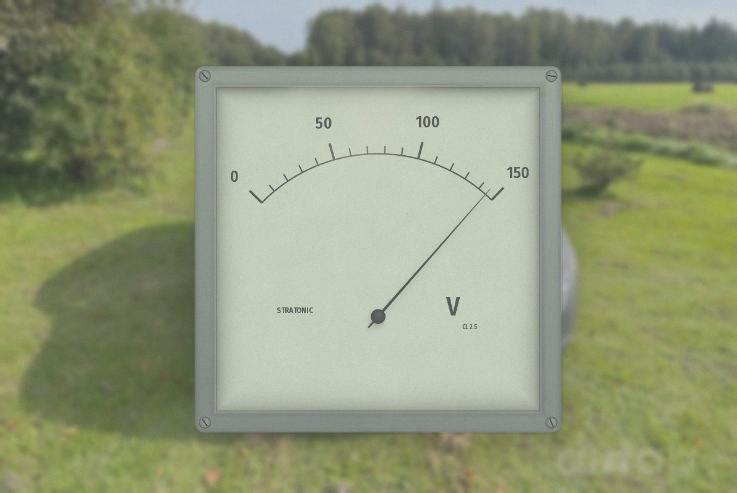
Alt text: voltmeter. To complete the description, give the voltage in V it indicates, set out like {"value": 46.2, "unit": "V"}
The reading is {"value": 145, "unit": "V"}
